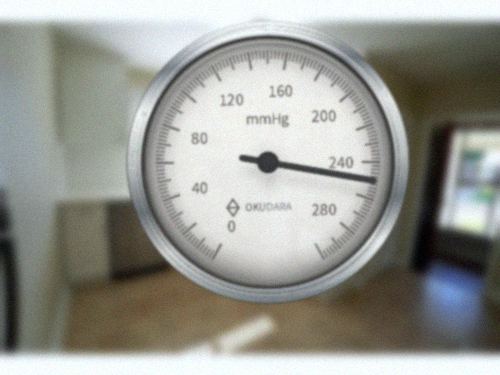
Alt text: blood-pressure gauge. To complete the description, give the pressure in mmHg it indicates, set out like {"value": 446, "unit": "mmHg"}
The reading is {"value": 250, "unit": "mmHg"}
